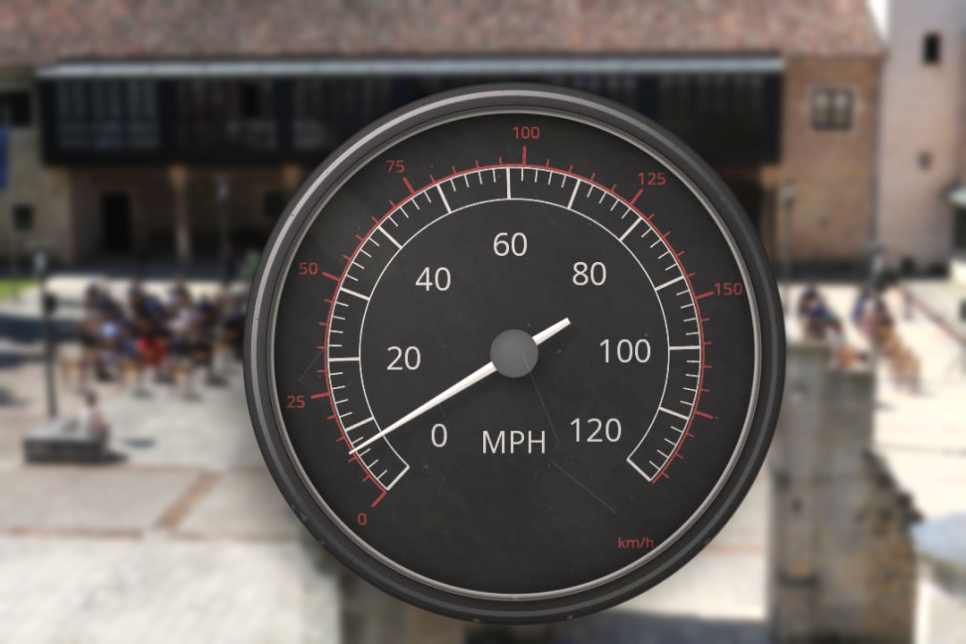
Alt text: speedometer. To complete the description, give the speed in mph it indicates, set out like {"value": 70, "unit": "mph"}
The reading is {"value": 7, "unit": "mph"}
